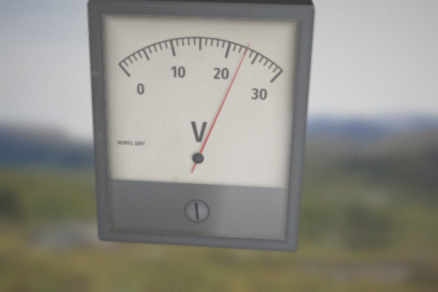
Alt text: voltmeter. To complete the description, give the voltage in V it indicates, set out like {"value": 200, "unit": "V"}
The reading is {"value": 23, "unit": "V"}
